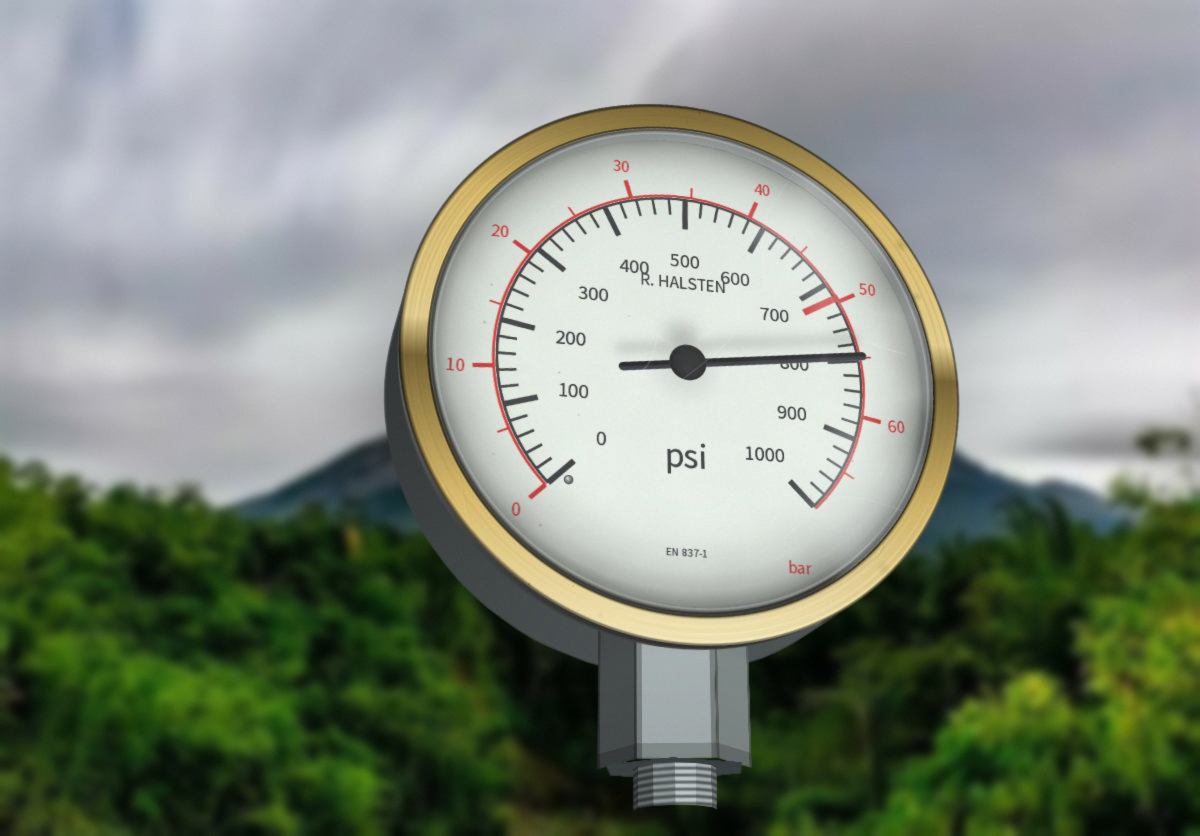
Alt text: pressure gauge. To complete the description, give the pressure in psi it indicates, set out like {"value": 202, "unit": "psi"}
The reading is {"value": 800, "unit": "psi"}
